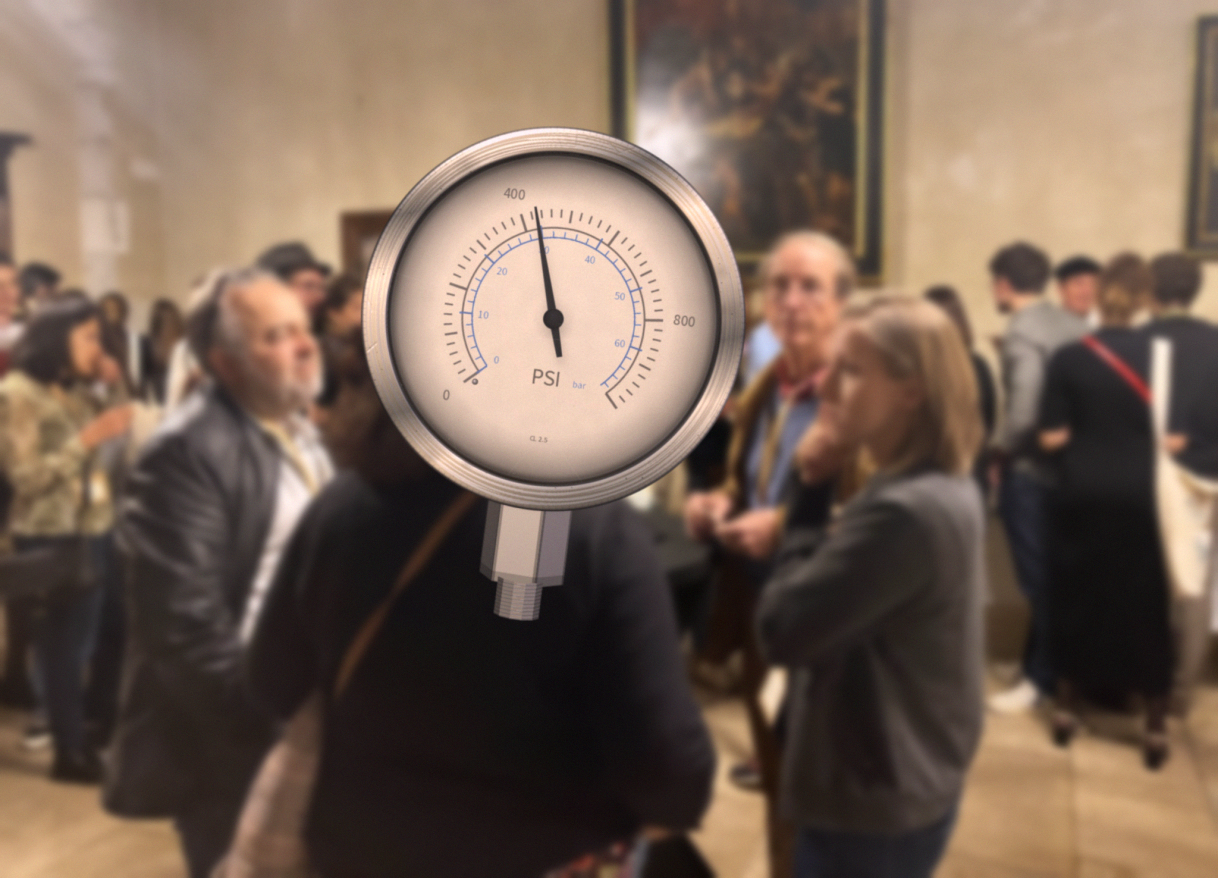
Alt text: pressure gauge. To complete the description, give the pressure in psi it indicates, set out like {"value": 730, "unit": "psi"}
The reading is {"value": 430, "unit": "psi"}
